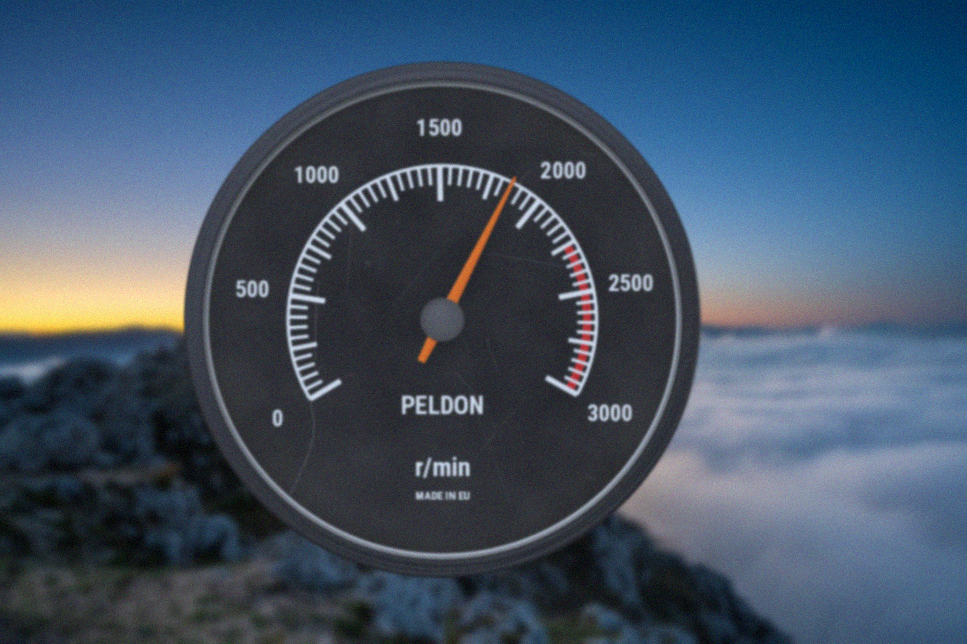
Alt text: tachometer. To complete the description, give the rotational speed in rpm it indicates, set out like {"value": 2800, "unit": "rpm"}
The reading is {"value": 1850, "unit": "rpm"}
